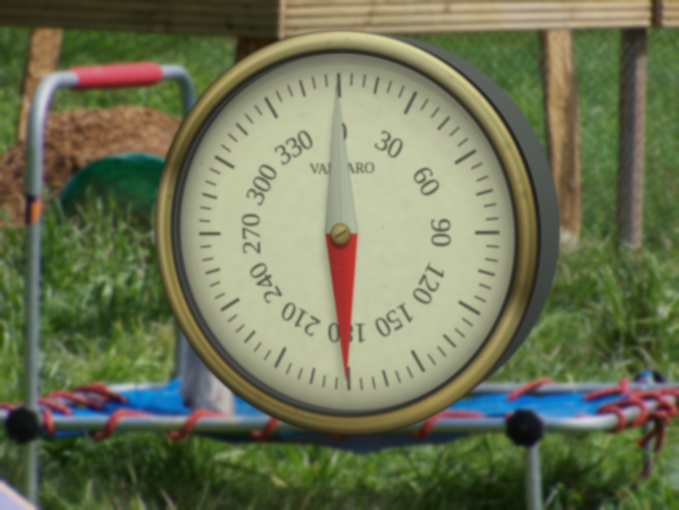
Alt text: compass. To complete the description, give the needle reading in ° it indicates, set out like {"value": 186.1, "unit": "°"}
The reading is {"value": 180, "unit": "°"}
